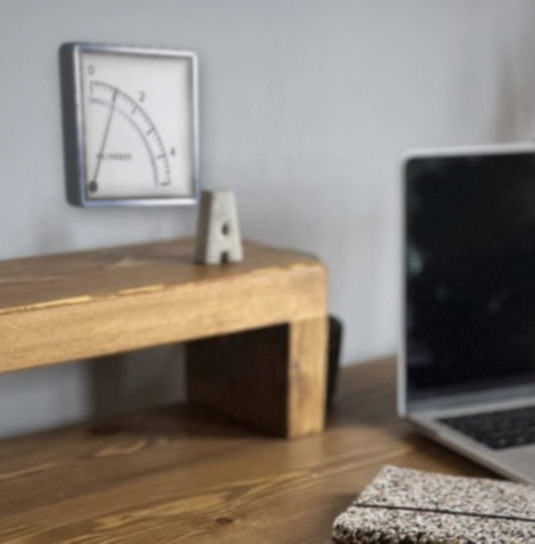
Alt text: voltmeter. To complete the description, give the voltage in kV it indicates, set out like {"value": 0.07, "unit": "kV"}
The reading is {"value": 1, "unit": "kV"}
